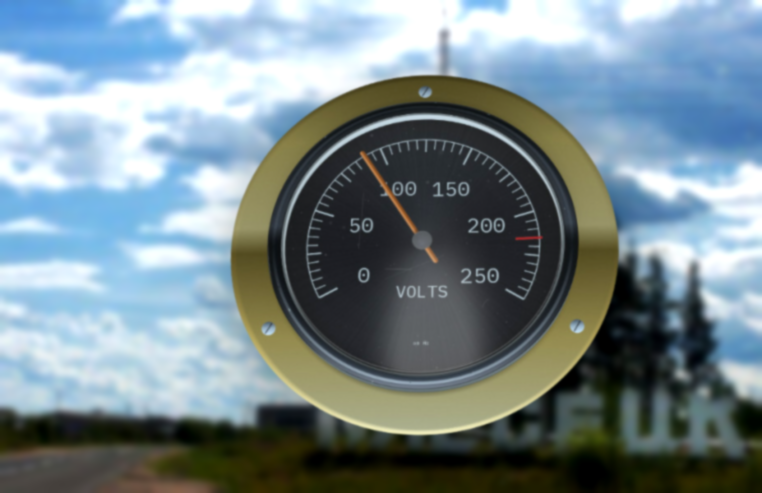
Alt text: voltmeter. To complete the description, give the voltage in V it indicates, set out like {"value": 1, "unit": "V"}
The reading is {"value": 90, "unit": "V"}
